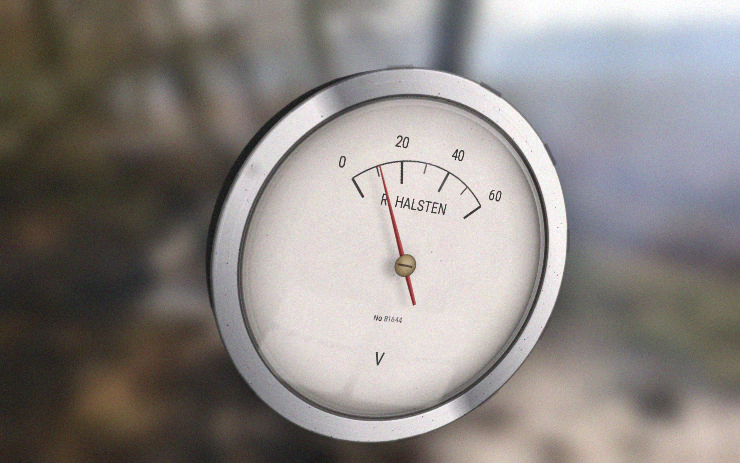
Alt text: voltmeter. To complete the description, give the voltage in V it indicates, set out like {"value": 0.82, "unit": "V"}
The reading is {"value": 10, "unit": "V"}
